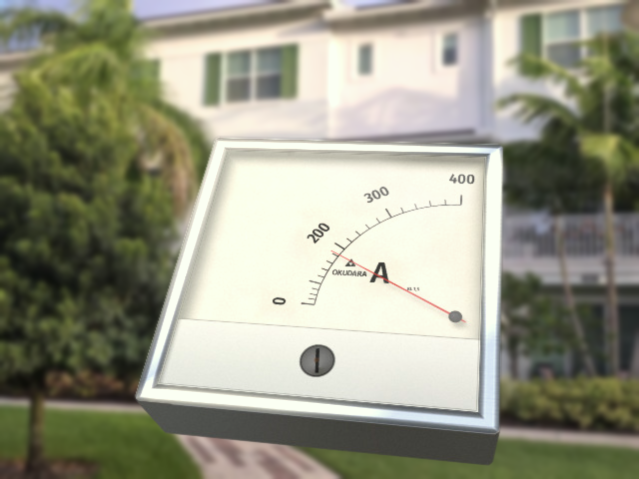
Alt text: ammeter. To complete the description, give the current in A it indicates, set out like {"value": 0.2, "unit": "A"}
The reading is {"value": 180, "unit": "A"}
